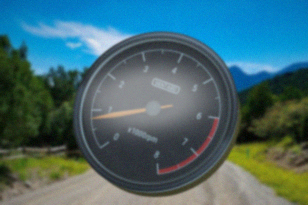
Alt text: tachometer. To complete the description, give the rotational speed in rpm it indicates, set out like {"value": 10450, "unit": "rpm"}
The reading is {"value": 750, "unit": "rpm"}
